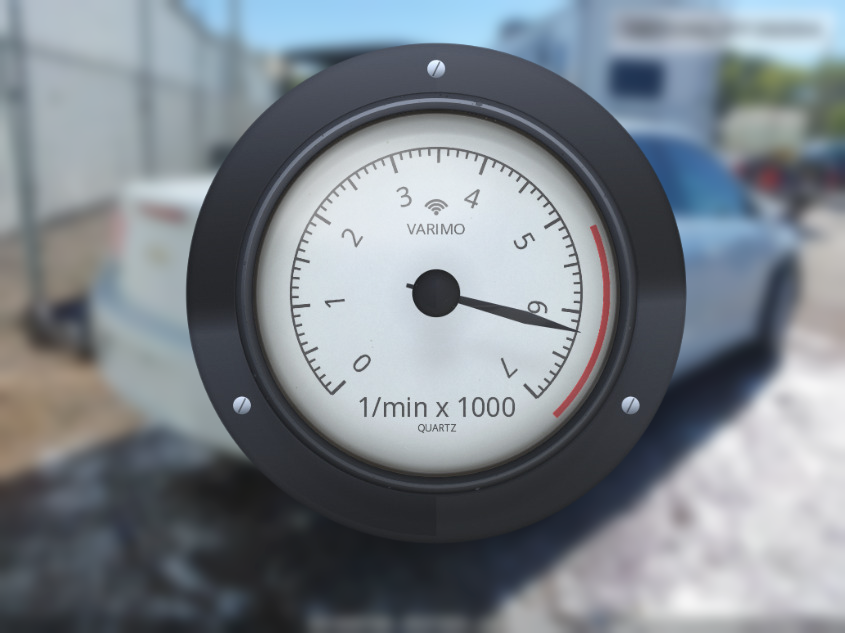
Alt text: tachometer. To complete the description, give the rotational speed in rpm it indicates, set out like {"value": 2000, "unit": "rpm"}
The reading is {"value": 6200, "unit": "rpm"}
